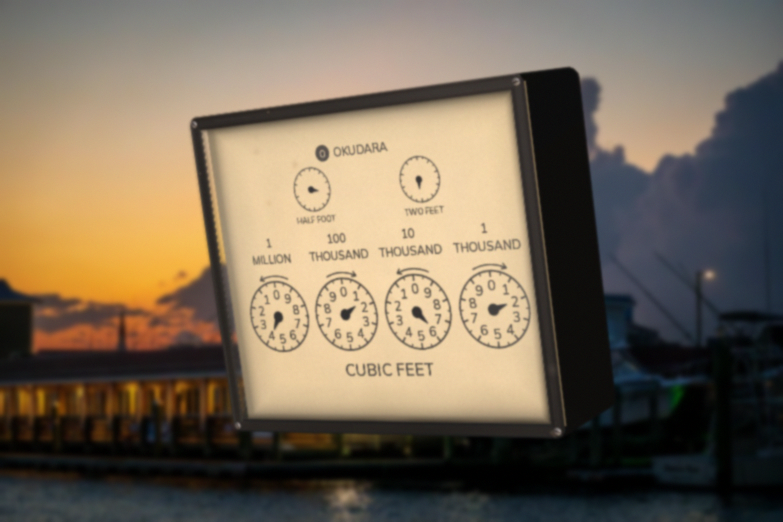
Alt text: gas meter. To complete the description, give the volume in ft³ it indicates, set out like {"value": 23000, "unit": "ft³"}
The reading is {"value": 416200, "unit": "ft³"}
